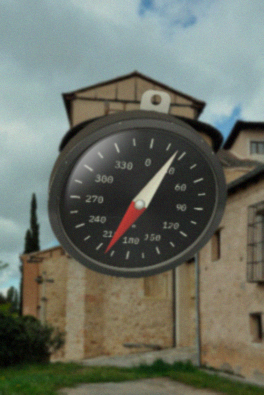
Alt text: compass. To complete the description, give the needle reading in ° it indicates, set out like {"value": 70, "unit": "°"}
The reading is {"value": 202.5, "unit": "°"}
